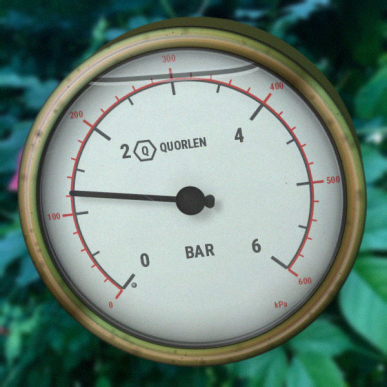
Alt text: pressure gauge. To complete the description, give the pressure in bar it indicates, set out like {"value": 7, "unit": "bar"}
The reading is {"value": 1.25, "unit": "bar"}
